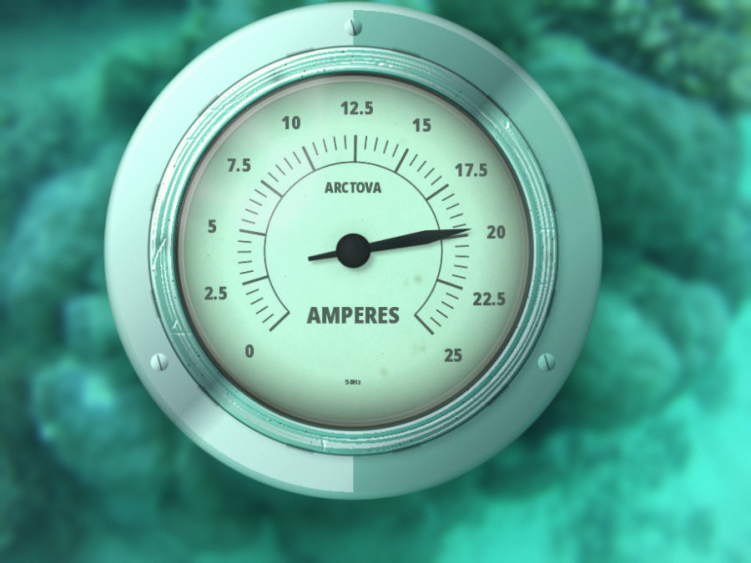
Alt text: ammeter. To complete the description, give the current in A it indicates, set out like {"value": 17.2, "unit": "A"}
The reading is {"value": 19.75, "unit": "A"}
